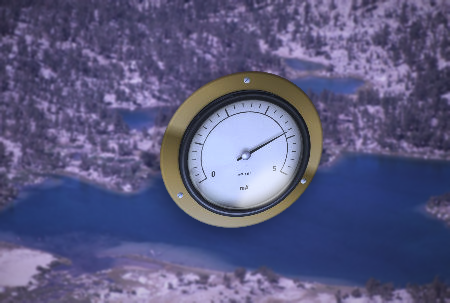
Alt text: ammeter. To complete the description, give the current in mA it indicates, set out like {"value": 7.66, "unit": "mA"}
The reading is {"value": 3.8, "unit": "mA"}
